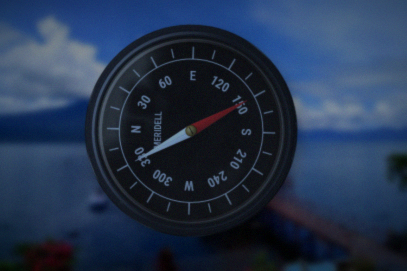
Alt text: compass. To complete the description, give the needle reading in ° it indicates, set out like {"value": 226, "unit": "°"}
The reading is {"value": 150, "unit": "°"}
